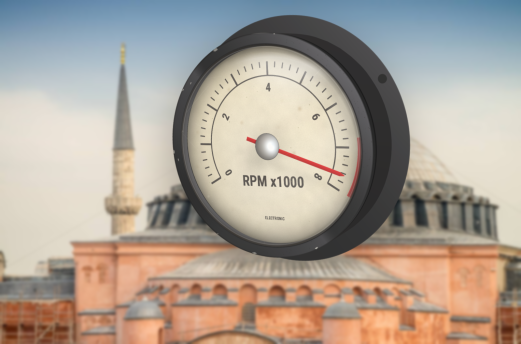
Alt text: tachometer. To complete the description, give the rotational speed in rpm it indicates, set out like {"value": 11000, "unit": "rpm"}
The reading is {"value": 7600, "unit": "rpm"}
